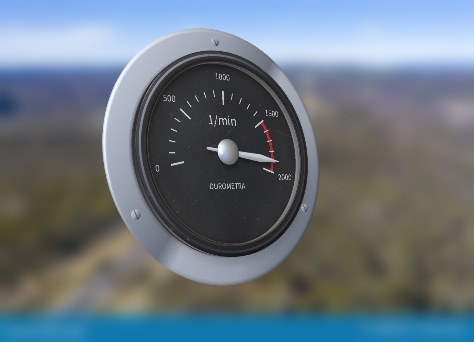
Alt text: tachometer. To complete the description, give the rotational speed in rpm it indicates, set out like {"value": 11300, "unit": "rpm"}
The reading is {"value": 1900, "unit": "rpm"}
